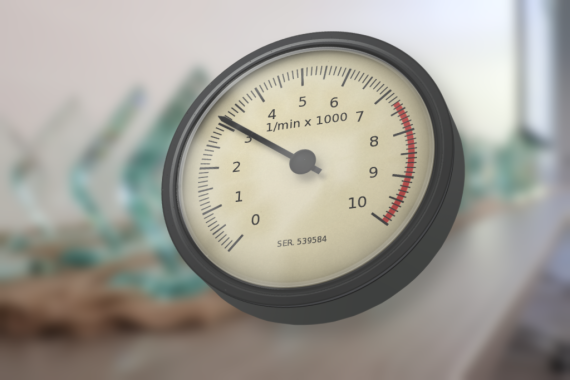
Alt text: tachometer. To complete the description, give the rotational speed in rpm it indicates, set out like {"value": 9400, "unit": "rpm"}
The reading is {"value": 3100, "unit": "rpm"}
